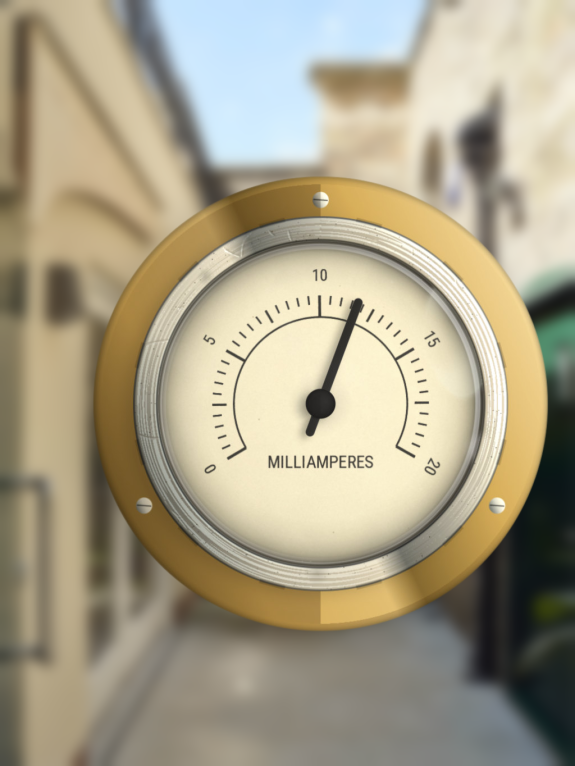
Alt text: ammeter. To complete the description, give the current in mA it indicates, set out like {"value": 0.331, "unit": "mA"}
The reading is {"value": 11.75, "unit": "mA"}
